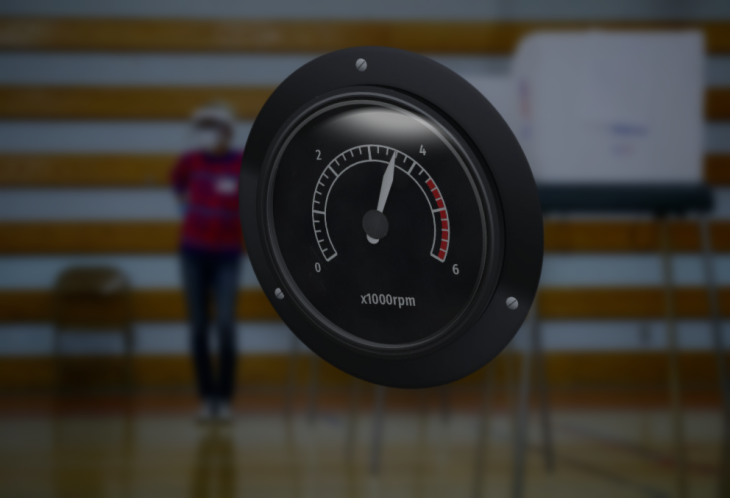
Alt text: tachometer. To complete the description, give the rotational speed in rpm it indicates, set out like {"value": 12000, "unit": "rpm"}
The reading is {"value": 3600, "unit": "rpm"}
